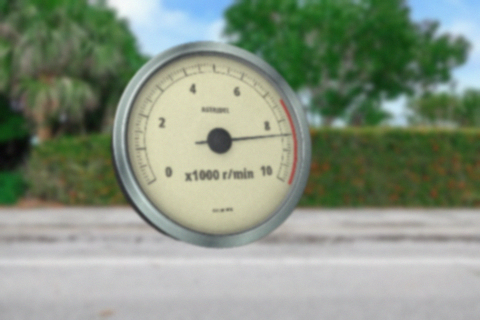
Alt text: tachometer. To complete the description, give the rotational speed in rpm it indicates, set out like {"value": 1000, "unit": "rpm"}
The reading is {"value": 8500, "unit": "rpm"}
